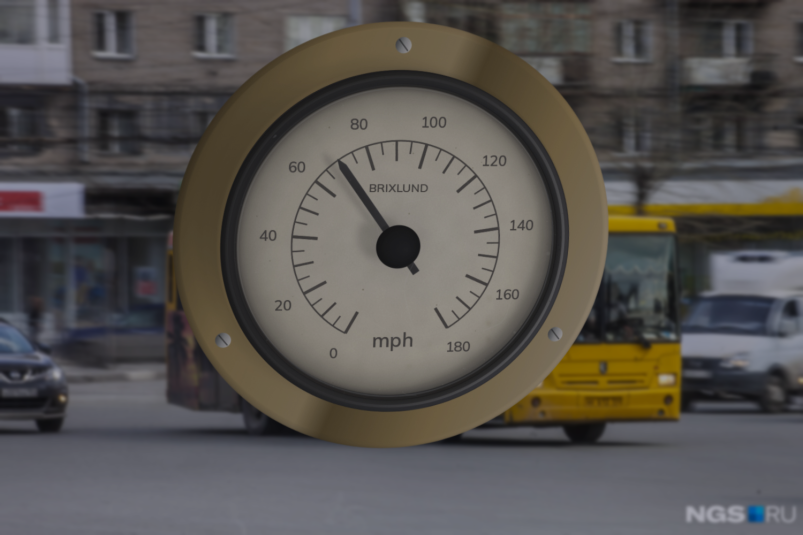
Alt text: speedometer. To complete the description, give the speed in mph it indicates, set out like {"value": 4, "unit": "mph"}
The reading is {"value": 70, "unit": "mph"}
